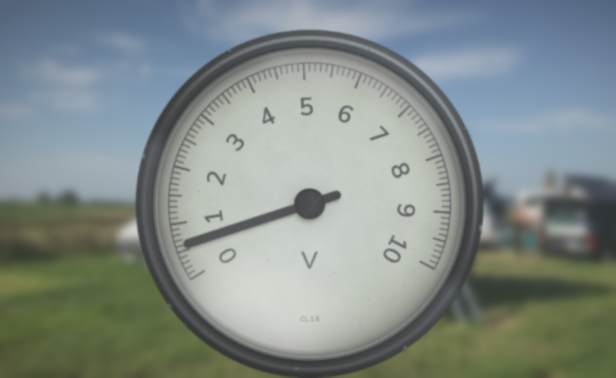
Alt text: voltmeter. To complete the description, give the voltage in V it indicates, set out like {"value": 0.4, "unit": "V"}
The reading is {"value": 0.6, "unit": "V"}
